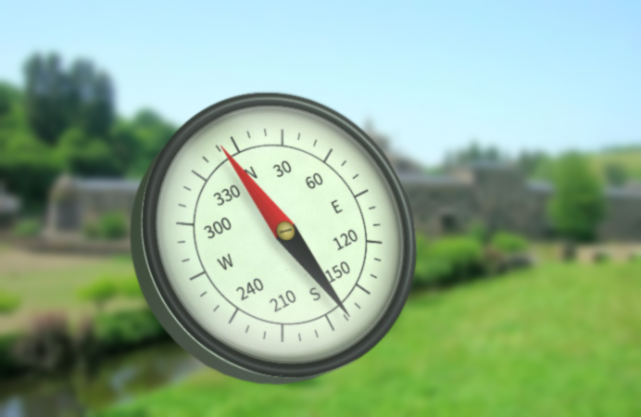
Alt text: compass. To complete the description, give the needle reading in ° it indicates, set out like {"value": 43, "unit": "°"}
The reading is {"value": 350, "unit": "°"}
